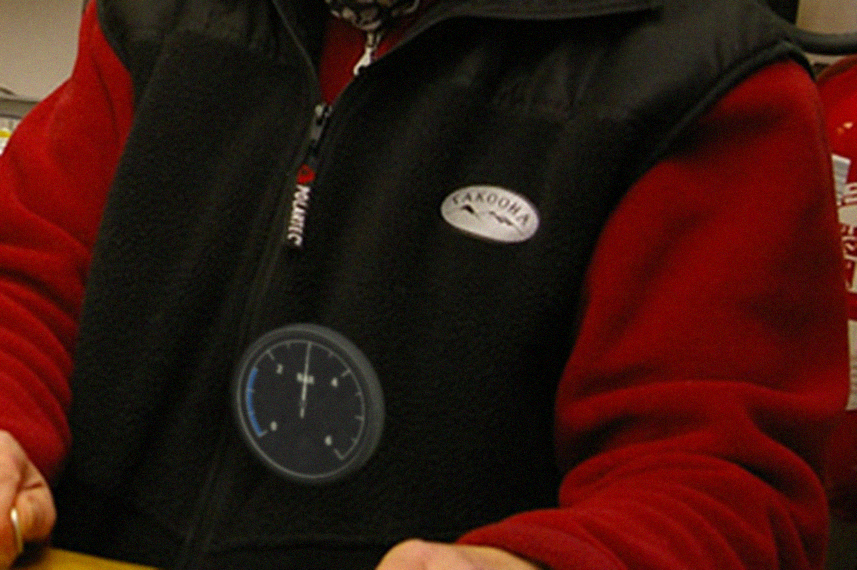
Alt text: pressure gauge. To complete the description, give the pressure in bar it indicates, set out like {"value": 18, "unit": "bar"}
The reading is {"value": 3, "unit": "bar"}
